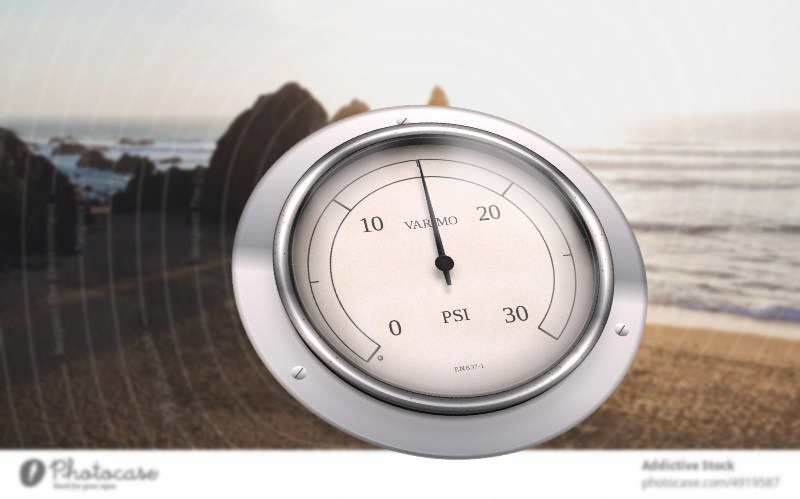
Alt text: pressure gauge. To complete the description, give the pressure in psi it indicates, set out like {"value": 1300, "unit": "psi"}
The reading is {"value": 15, "unit": "psi"}
